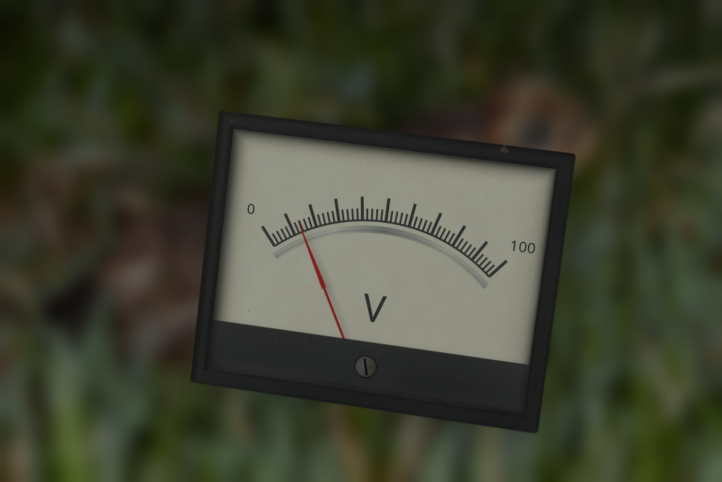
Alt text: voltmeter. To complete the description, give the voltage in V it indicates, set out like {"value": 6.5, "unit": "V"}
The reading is {"value": 14, "unit": "V"}
